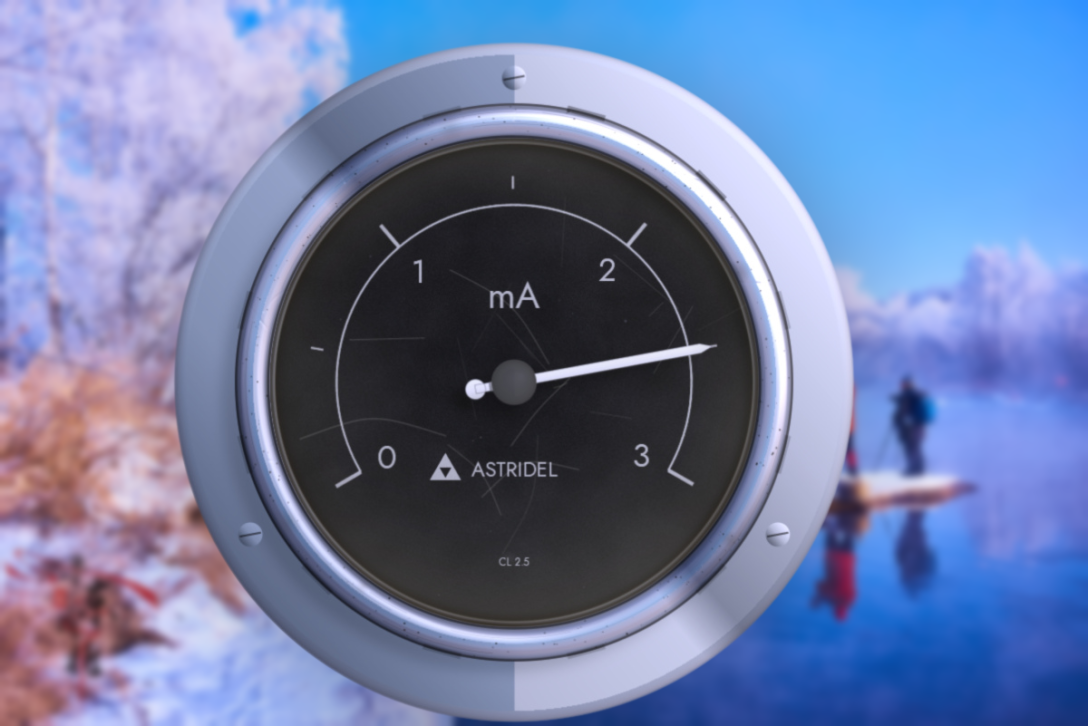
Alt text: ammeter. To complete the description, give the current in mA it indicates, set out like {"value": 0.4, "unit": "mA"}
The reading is {"value": 2.5, "unit": "mA"}
